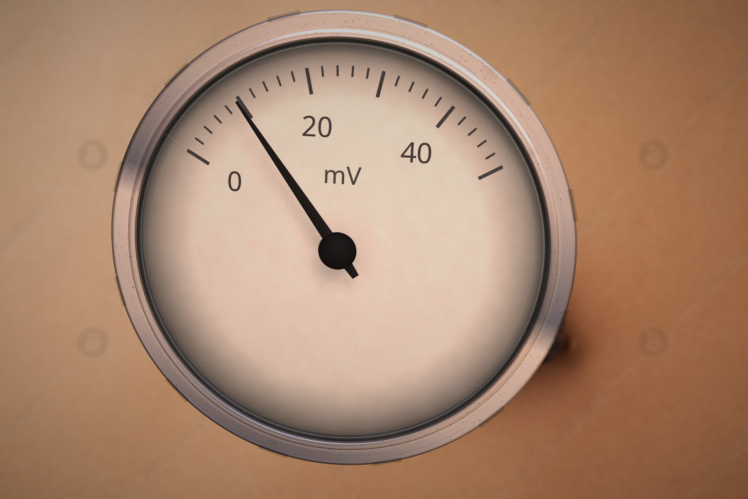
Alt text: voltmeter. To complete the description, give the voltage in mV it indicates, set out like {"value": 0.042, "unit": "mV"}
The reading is {"value": 10, "unit": "mV"}
